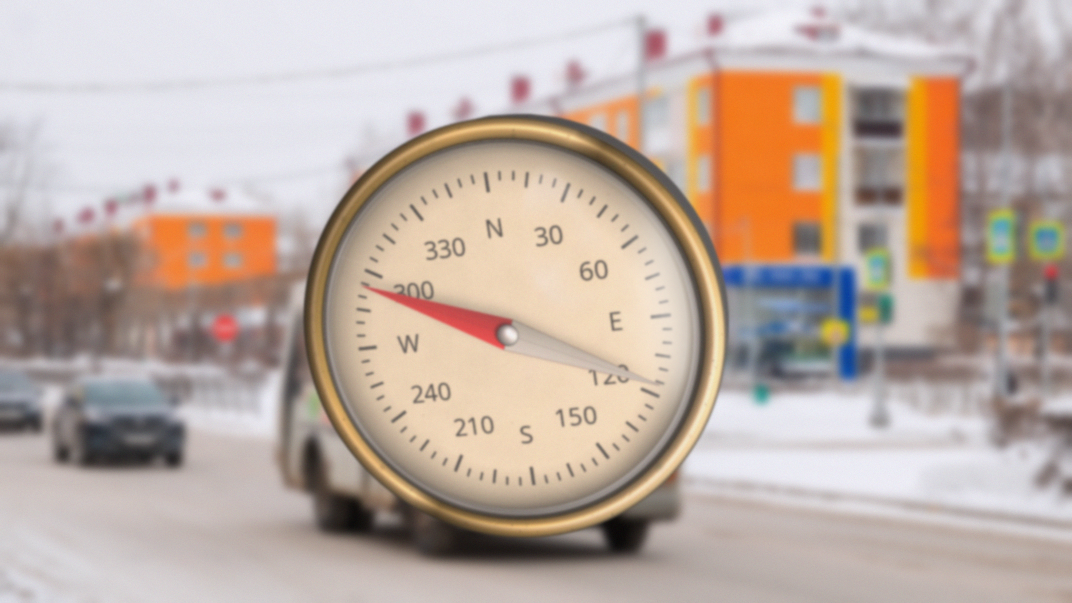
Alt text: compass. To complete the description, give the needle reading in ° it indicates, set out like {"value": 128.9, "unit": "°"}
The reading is {"value": 295, "unit": "°"}
